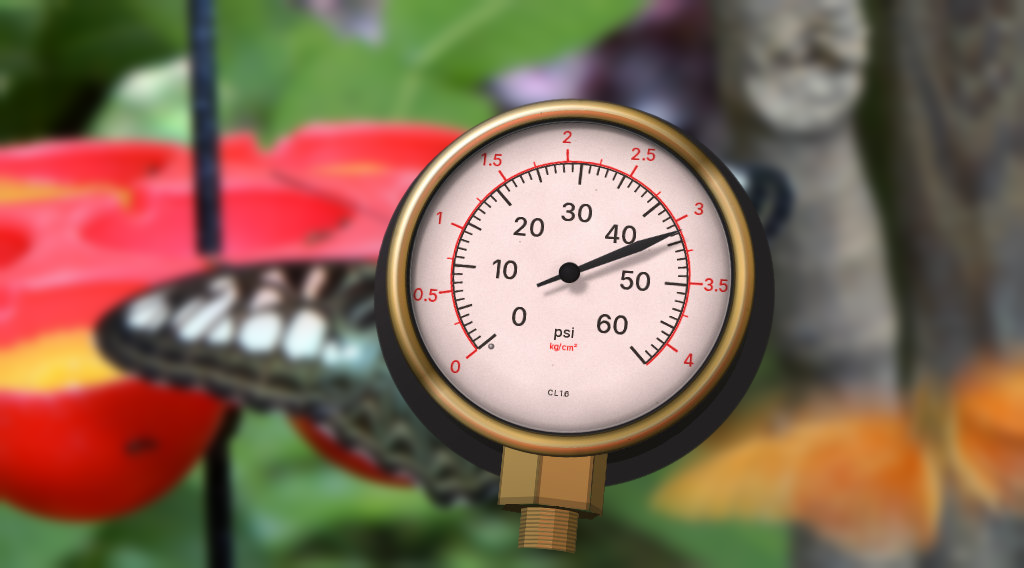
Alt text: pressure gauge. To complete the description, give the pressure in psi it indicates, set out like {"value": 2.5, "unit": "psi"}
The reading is {"value": 44, "unit": "psi"}
